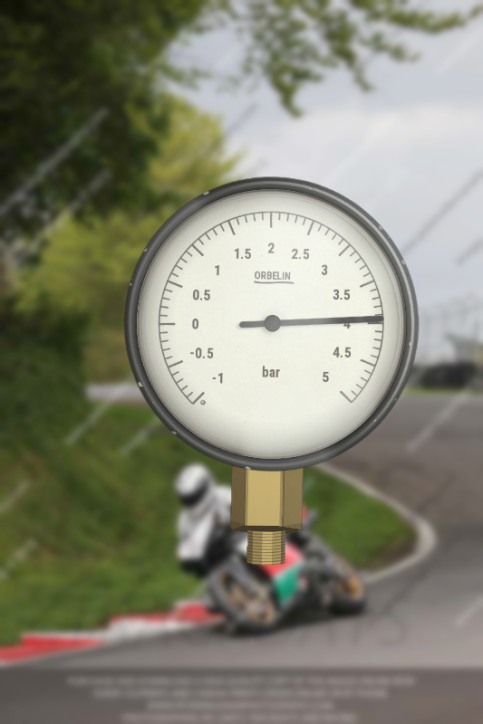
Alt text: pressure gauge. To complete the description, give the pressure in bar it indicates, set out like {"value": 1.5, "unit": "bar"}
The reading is {"value": 3.95, "unit": "bar"}
